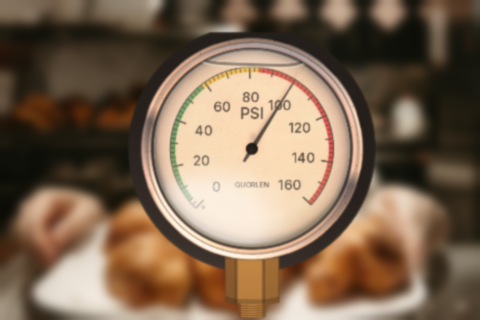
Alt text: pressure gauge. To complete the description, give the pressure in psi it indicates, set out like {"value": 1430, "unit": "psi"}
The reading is {"value": 100, "unit": "psi"}
